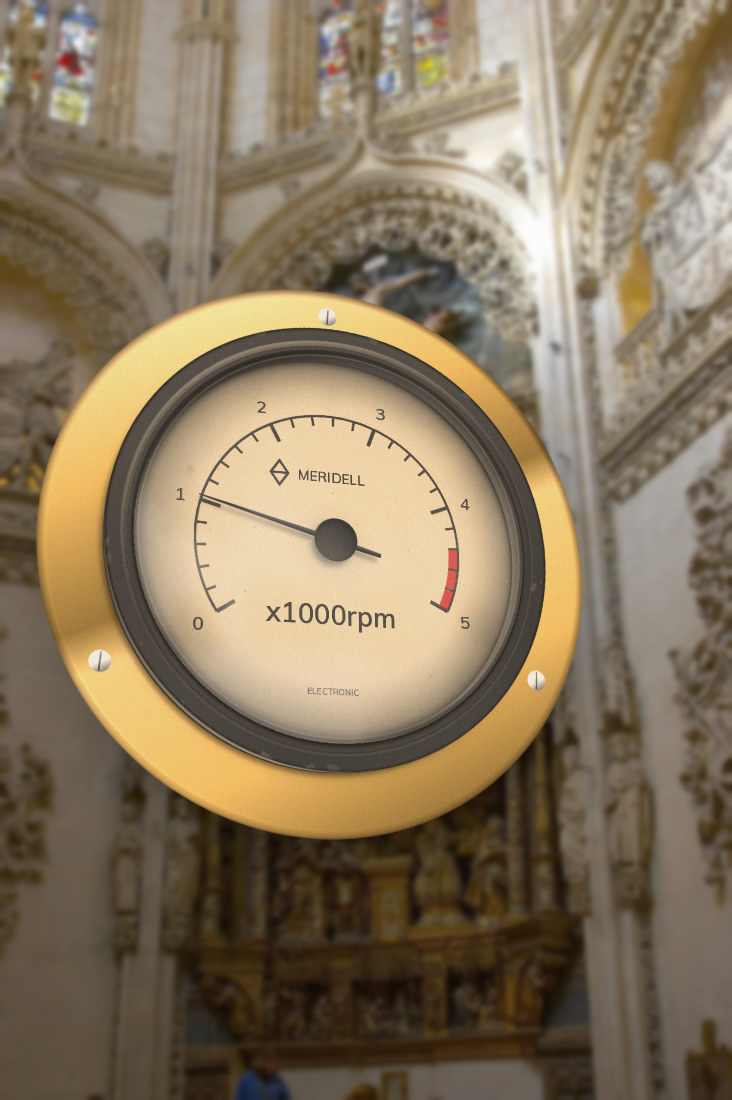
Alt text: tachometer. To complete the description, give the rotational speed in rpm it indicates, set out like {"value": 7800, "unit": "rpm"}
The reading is {"value": 1000, "unit": "rpm"}
